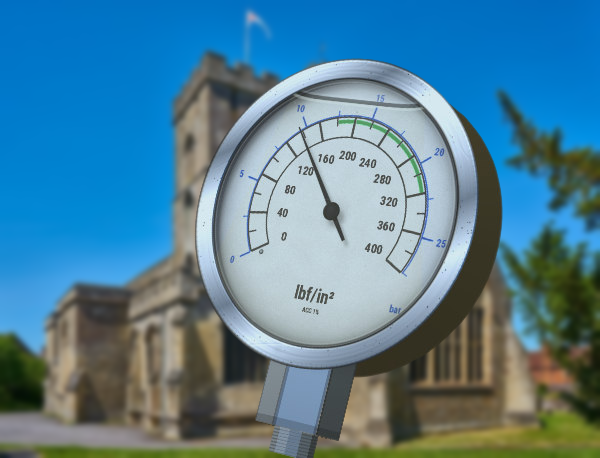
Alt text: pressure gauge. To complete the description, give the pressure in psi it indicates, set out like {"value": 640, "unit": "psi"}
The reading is {"value": 140, "unit": "psi"}
